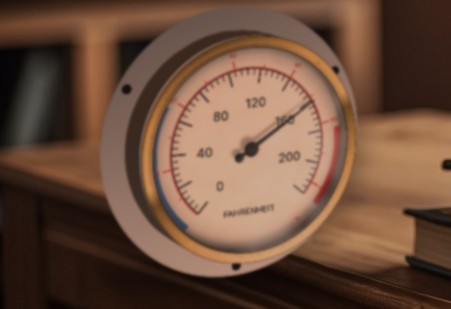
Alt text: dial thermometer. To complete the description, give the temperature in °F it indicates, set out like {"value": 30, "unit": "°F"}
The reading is {"value": 160, "unit": "°F"}
